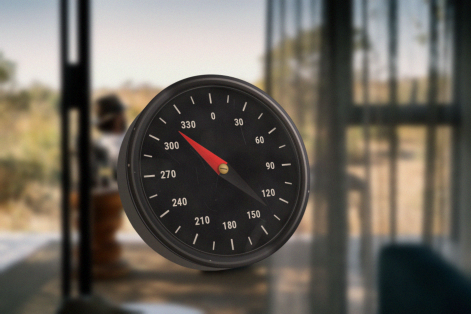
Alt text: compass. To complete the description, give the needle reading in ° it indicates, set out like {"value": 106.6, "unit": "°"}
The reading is {"value": 315, "unit": "°"}
